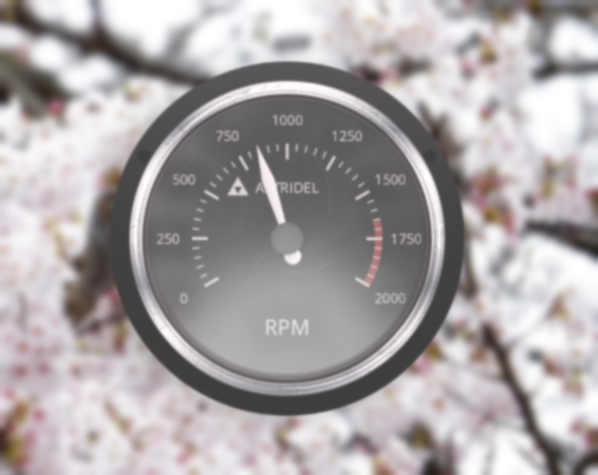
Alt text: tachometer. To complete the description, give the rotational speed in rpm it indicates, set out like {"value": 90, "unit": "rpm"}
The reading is {"value": 850, "unit": "rpm"}
